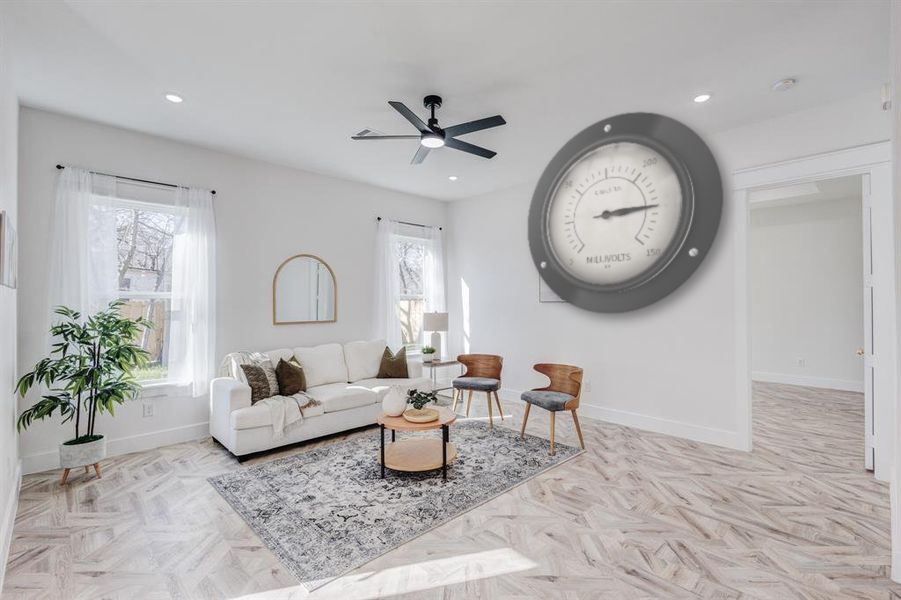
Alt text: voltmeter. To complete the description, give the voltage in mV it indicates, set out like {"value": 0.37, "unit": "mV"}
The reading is {"value": 125, "unit": "mV"}
